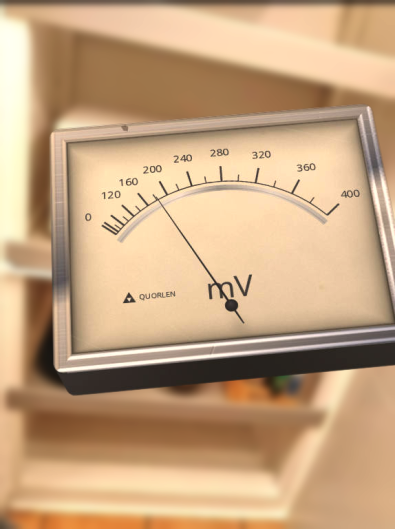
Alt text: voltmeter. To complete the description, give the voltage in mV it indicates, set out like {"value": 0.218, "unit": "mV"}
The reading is {"value": 180, "unit": "mV"}
